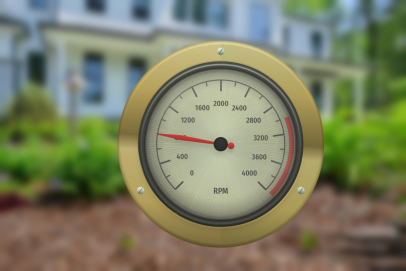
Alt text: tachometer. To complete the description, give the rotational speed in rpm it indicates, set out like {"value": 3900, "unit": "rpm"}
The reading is {"value": 800, "unit": "rpm"}
